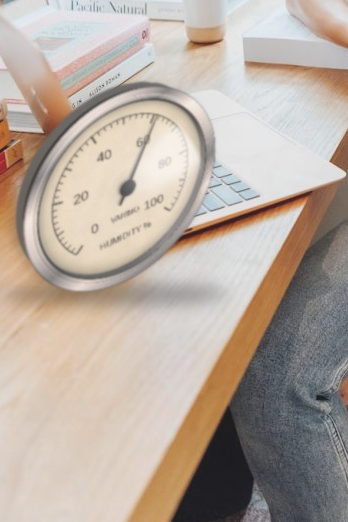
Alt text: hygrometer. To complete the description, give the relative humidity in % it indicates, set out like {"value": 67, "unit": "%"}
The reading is {"value": 60, "unit": "%"}
